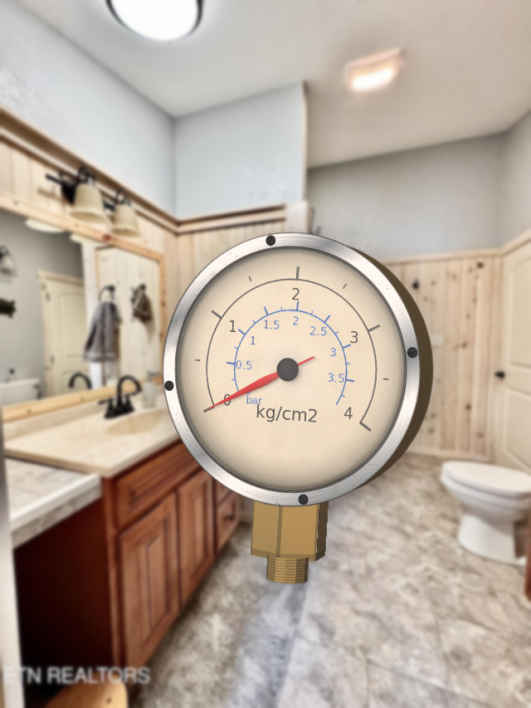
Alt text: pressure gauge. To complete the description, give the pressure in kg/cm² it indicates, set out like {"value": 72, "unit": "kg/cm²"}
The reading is {"value": 0, "unit": "kg/cm²"}
